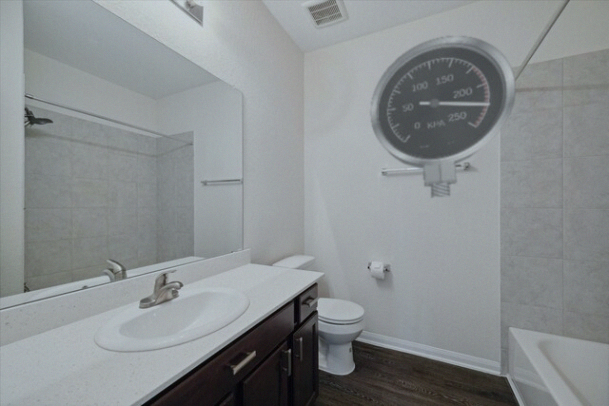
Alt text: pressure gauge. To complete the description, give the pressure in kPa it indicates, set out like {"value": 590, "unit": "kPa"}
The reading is {"value": 225, "unit": "kPa"}
